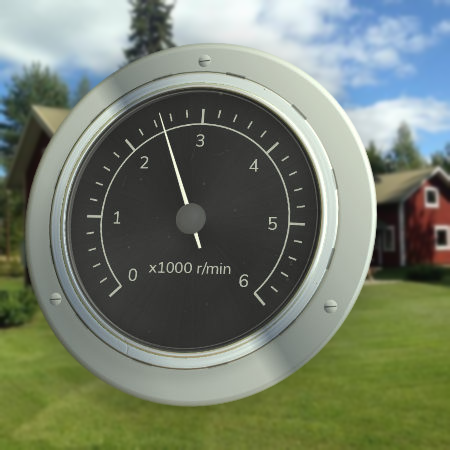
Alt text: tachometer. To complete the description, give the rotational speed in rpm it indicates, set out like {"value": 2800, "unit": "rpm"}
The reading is {"value": 2500, "unit": "rpm"}
